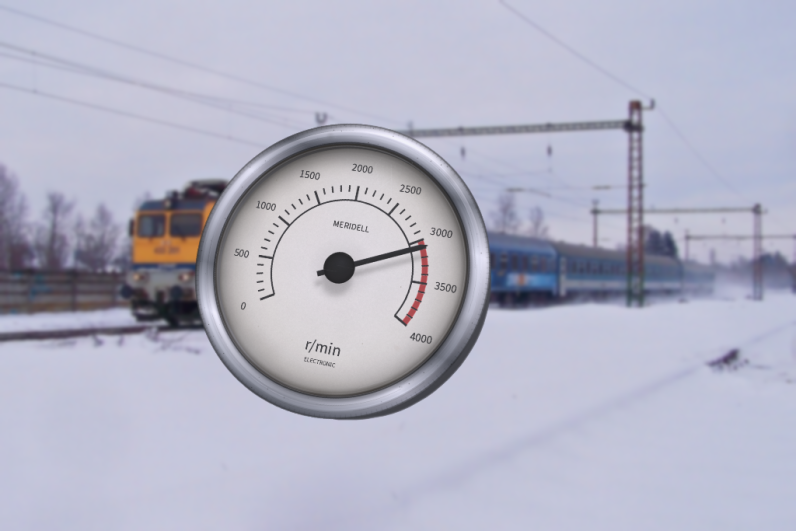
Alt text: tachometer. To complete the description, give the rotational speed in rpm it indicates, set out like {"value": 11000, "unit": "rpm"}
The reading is {"value": 3100, "unit": "rpm"}
